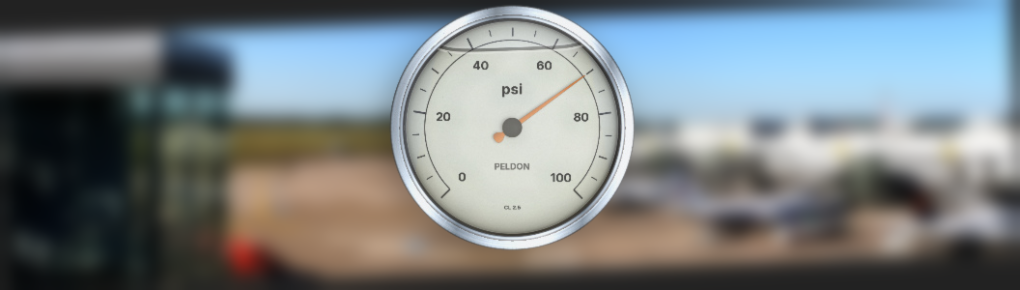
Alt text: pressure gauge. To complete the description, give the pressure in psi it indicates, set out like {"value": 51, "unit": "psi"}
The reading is {"value": 70, "unit": "psi"}
